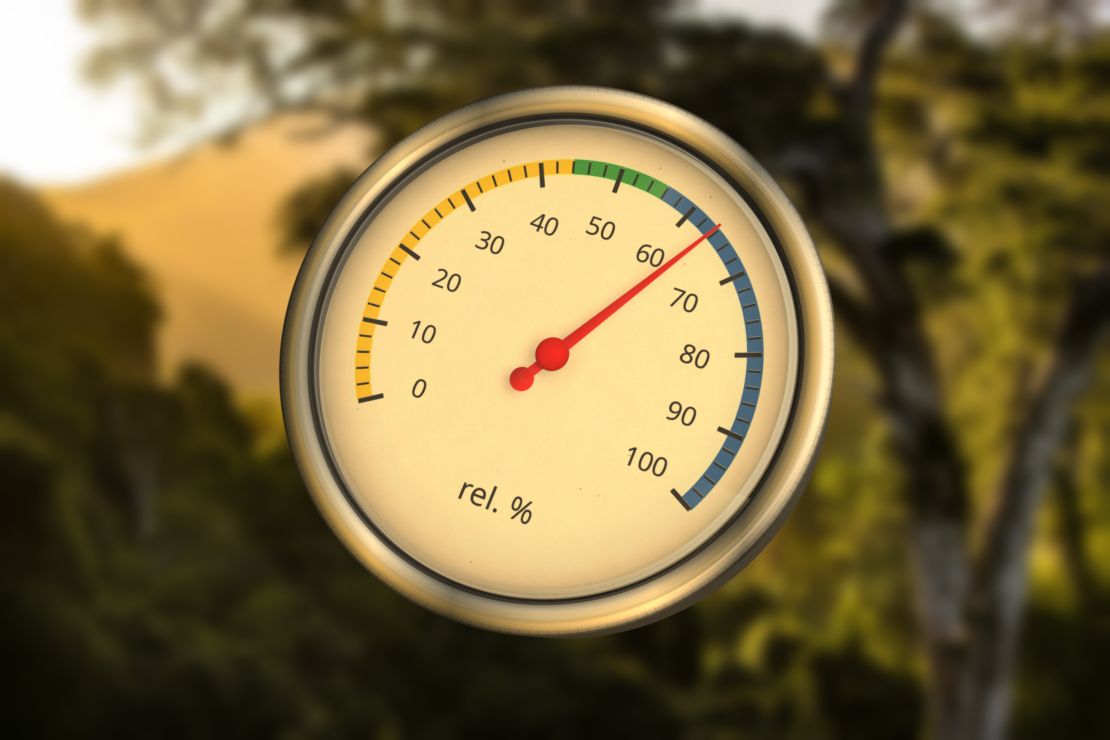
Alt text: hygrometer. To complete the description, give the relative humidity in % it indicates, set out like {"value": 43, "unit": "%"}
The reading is {"value": 64, "unit": "%"}
